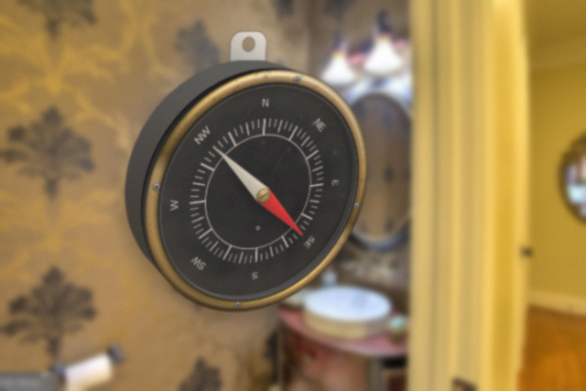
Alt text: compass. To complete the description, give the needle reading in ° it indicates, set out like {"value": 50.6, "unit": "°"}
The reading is {"value": 135, "unit": "°"}
